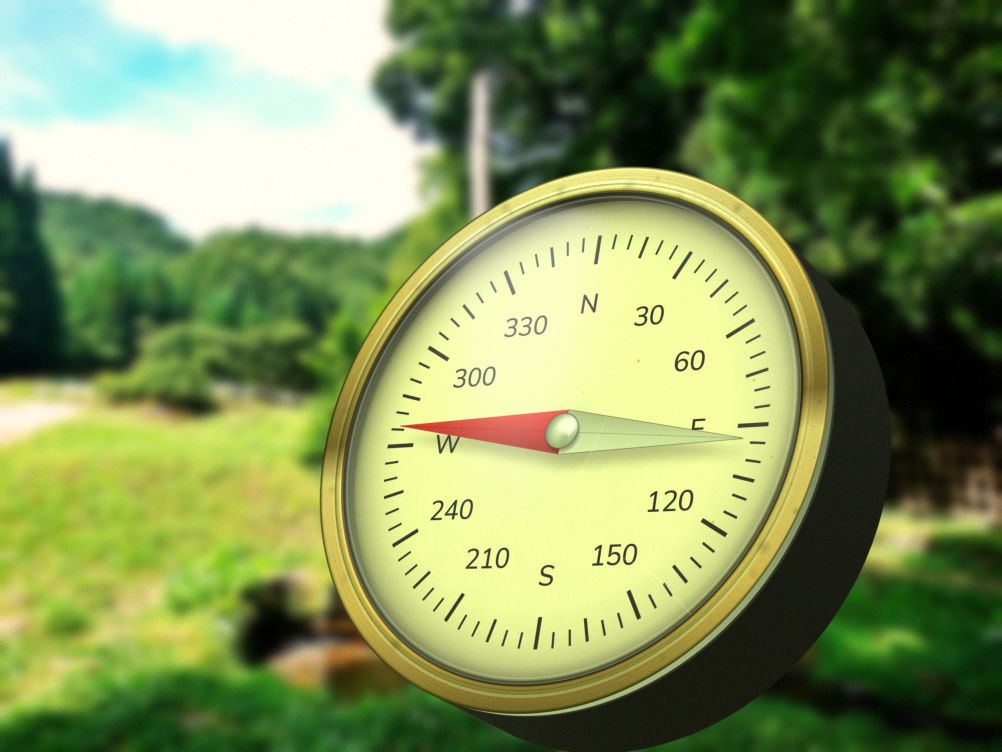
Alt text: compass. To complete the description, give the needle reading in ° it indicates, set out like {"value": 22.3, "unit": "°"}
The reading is {"value": 275, "unit": "°"}
